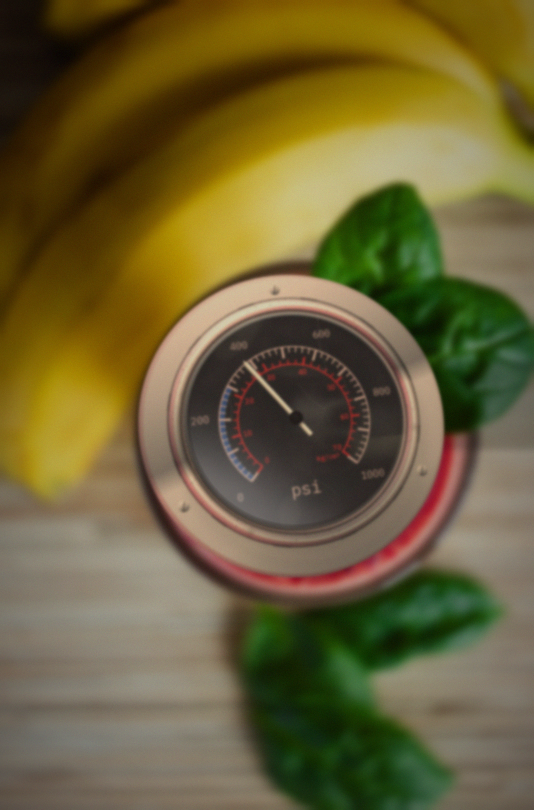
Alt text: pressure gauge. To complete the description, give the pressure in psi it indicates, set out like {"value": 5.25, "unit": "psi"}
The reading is {"value": 380, "unit": "psi"}
